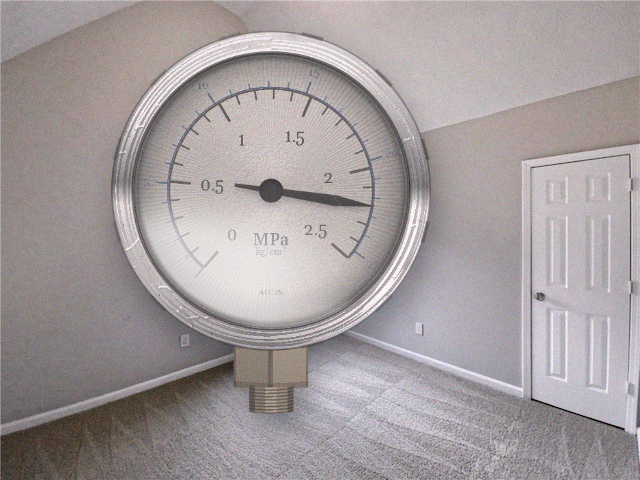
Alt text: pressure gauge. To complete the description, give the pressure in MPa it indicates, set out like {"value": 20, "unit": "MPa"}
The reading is {"value": 2.2, "unit": "MPa"}
